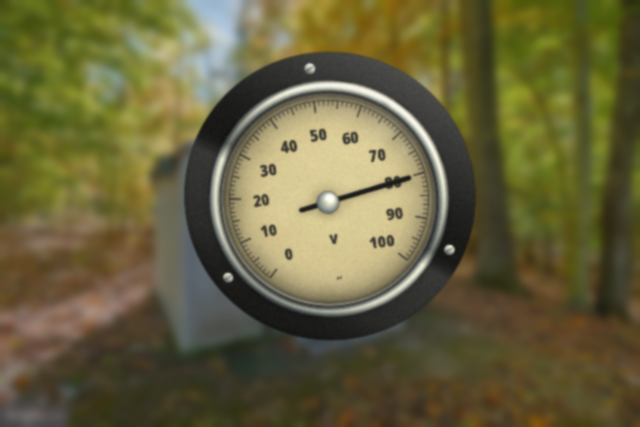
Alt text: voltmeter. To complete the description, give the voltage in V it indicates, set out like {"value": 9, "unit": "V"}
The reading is {"value": 80, "unit": "V"}
